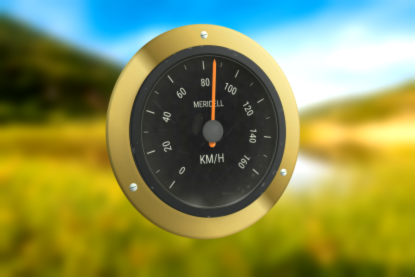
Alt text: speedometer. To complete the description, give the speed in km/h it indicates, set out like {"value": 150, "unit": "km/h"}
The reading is {"value": 85, "unit": "km/h"}
